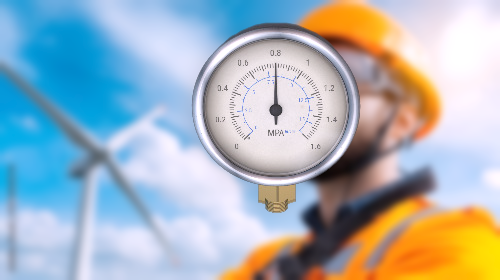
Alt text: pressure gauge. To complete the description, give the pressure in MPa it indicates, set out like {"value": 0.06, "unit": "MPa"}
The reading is {"value": 0.8, "unit": "MPa"}
